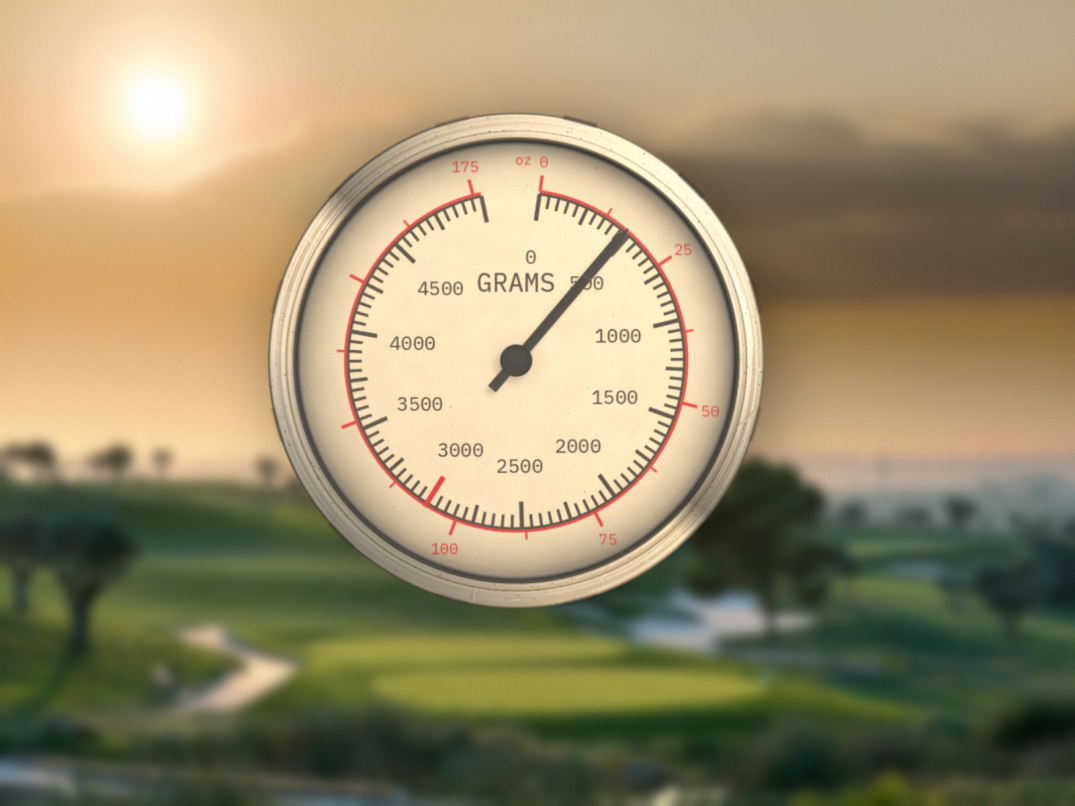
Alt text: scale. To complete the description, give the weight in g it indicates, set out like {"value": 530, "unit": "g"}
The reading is {"value": 475, "unit": "g"}
